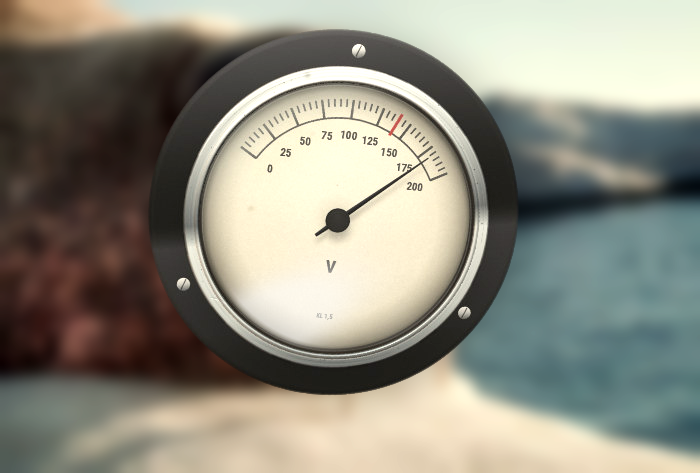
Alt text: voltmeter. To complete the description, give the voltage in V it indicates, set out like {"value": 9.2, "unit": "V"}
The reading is {"value": 180, "unit": "V"}
